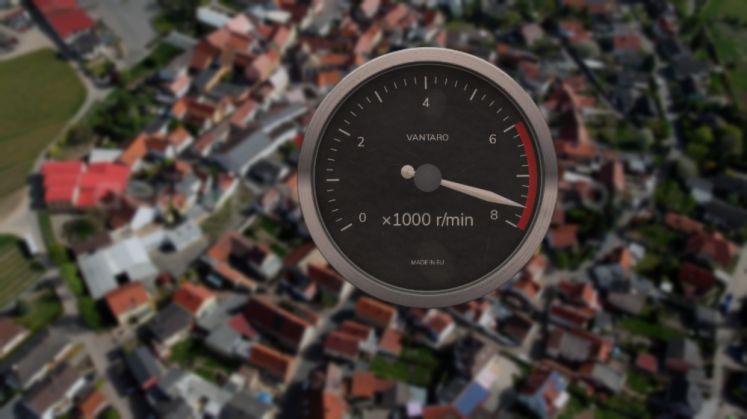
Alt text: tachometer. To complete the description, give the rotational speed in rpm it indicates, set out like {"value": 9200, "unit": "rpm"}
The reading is {"value": 7600, "unit": "rpm"}
